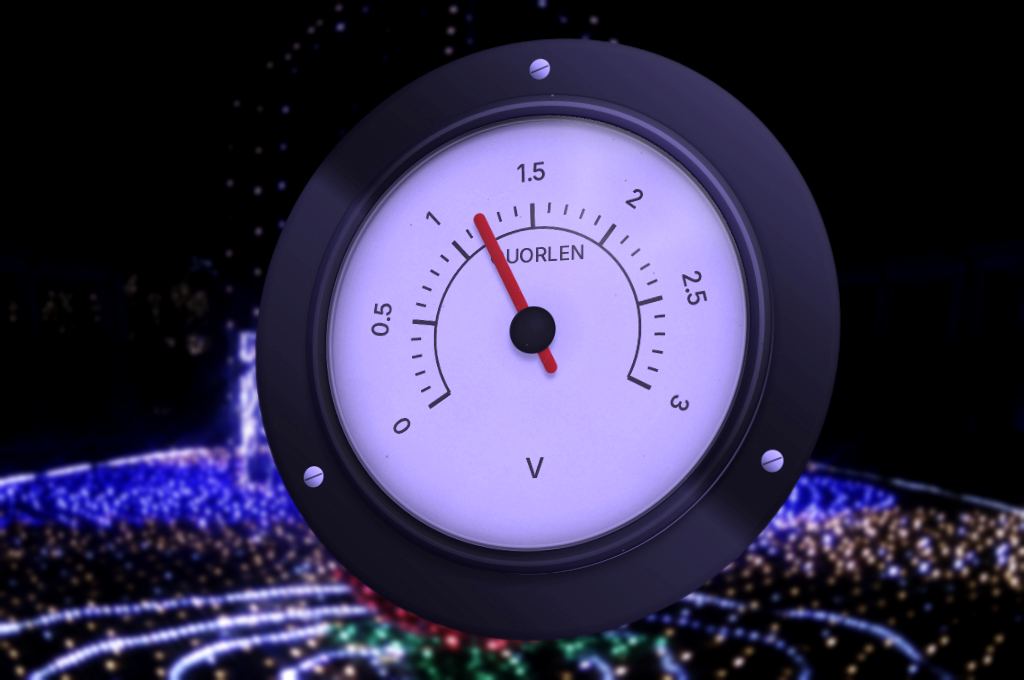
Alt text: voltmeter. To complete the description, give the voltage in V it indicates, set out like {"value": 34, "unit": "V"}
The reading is {"value": 1.2, "unit": "V"}
